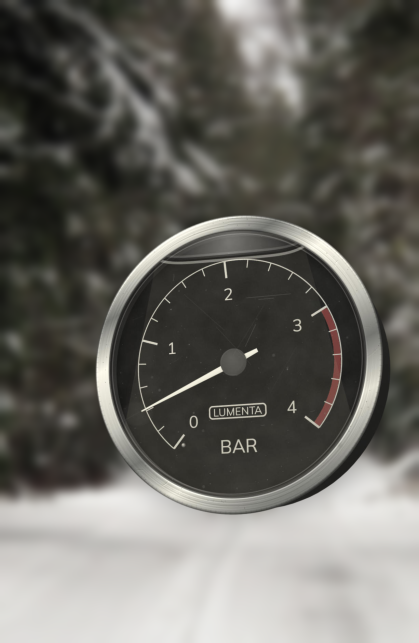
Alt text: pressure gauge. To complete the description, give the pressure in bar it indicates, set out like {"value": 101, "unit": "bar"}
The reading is {"value": 0.4, "unit": "bar"}
